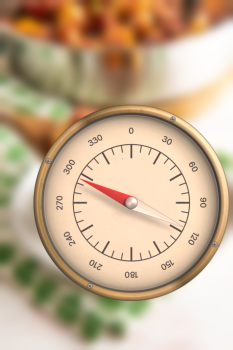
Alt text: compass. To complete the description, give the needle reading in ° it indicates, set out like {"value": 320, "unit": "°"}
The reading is {"value": 295, "unit": "°"}
